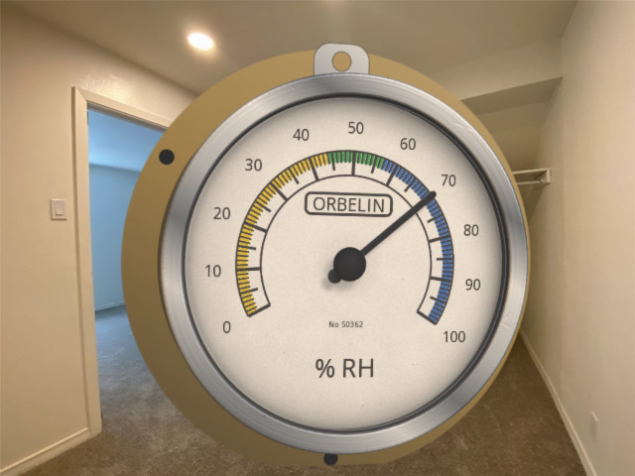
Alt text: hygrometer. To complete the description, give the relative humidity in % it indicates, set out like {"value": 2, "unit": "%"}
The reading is {"value": 70, "unit": "%"}
